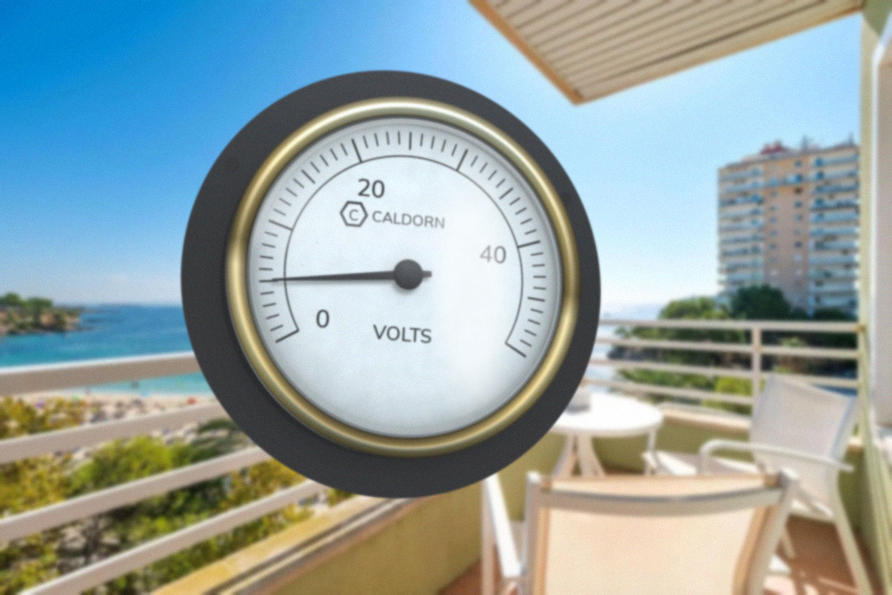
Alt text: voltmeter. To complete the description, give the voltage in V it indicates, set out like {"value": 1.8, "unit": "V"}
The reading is {"value": 5, "unit": "V"}
